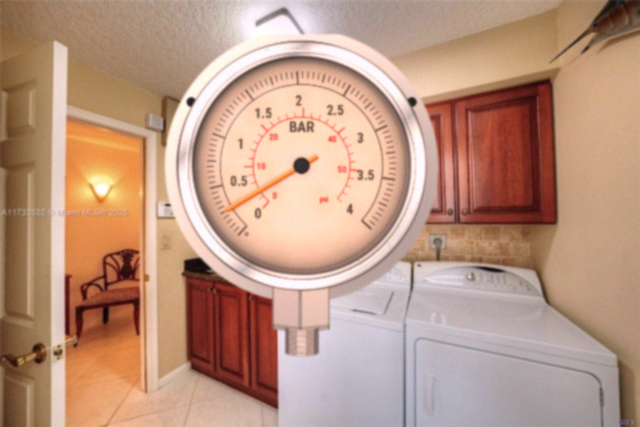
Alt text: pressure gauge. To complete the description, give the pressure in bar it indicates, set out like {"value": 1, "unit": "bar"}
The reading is {"value": 0.25, "unit": "bar"}
